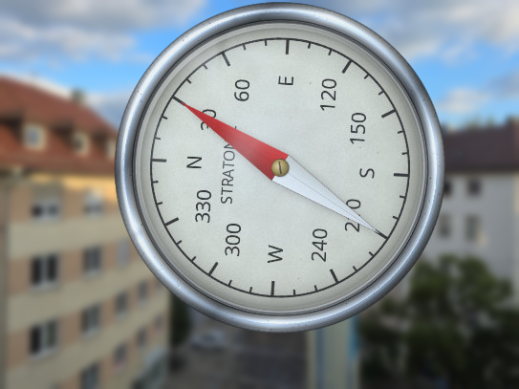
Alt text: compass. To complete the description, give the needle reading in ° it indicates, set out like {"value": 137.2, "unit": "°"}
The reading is {"value": 30, "unit": "°"}
